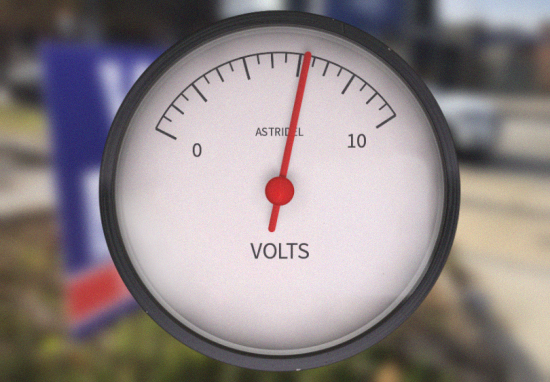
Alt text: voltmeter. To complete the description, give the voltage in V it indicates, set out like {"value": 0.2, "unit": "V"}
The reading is {"value": 6.25, "unit": "V"}
